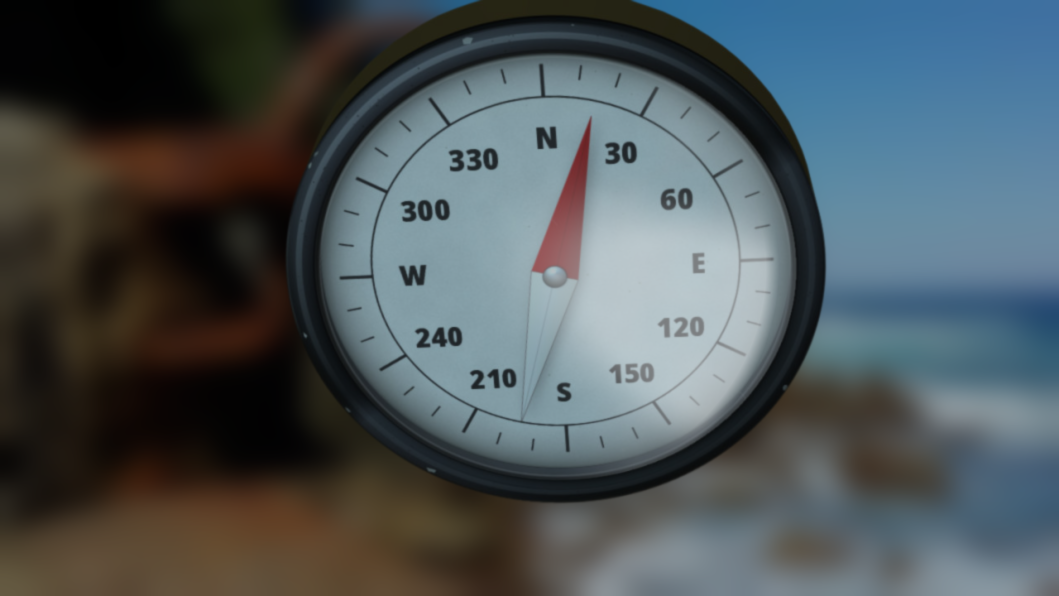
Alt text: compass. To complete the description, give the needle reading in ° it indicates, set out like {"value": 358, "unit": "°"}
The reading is {"value": 15, "unit": "°"}
